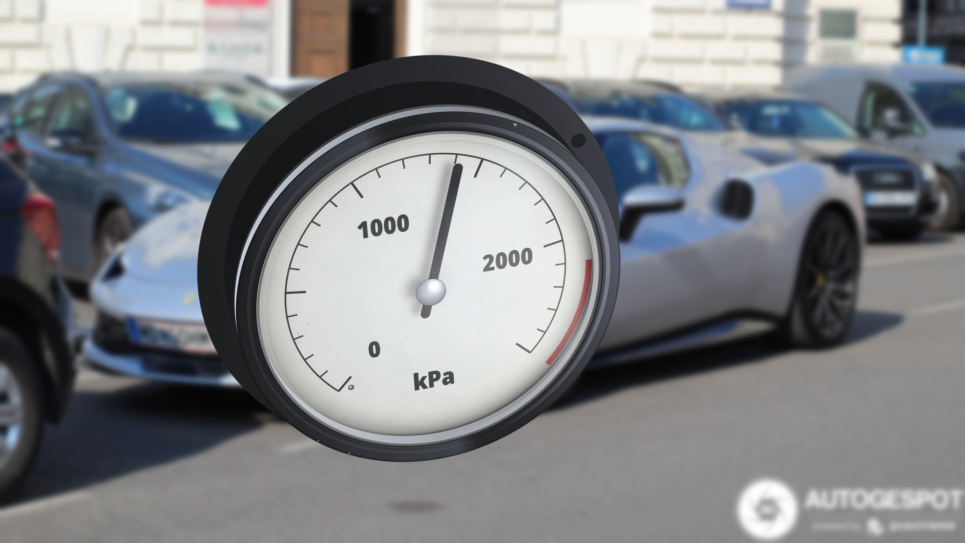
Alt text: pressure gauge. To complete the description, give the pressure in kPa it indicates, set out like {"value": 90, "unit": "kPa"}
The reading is {"value": 1400, "unit": "kPa"}
